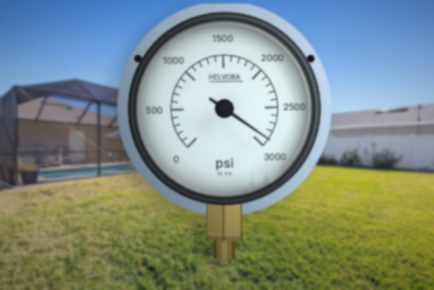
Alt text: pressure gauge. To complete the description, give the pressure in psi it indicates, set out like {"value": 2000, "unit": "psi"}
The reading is {"value": 2900, "unit": "psi"}
